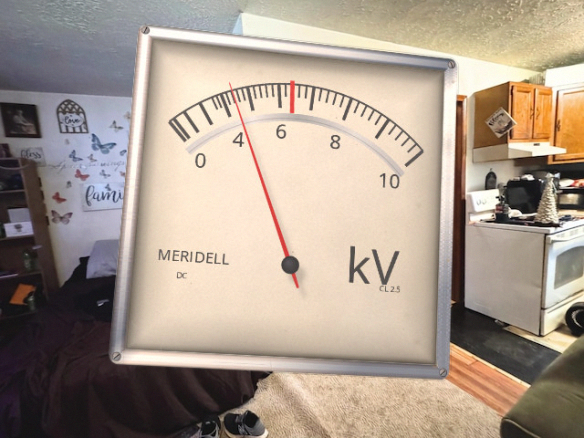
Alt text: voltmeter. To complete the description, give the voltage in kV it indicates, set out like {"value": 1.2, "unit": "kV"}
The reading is {"value": 4.4, "unit": "kV"}
